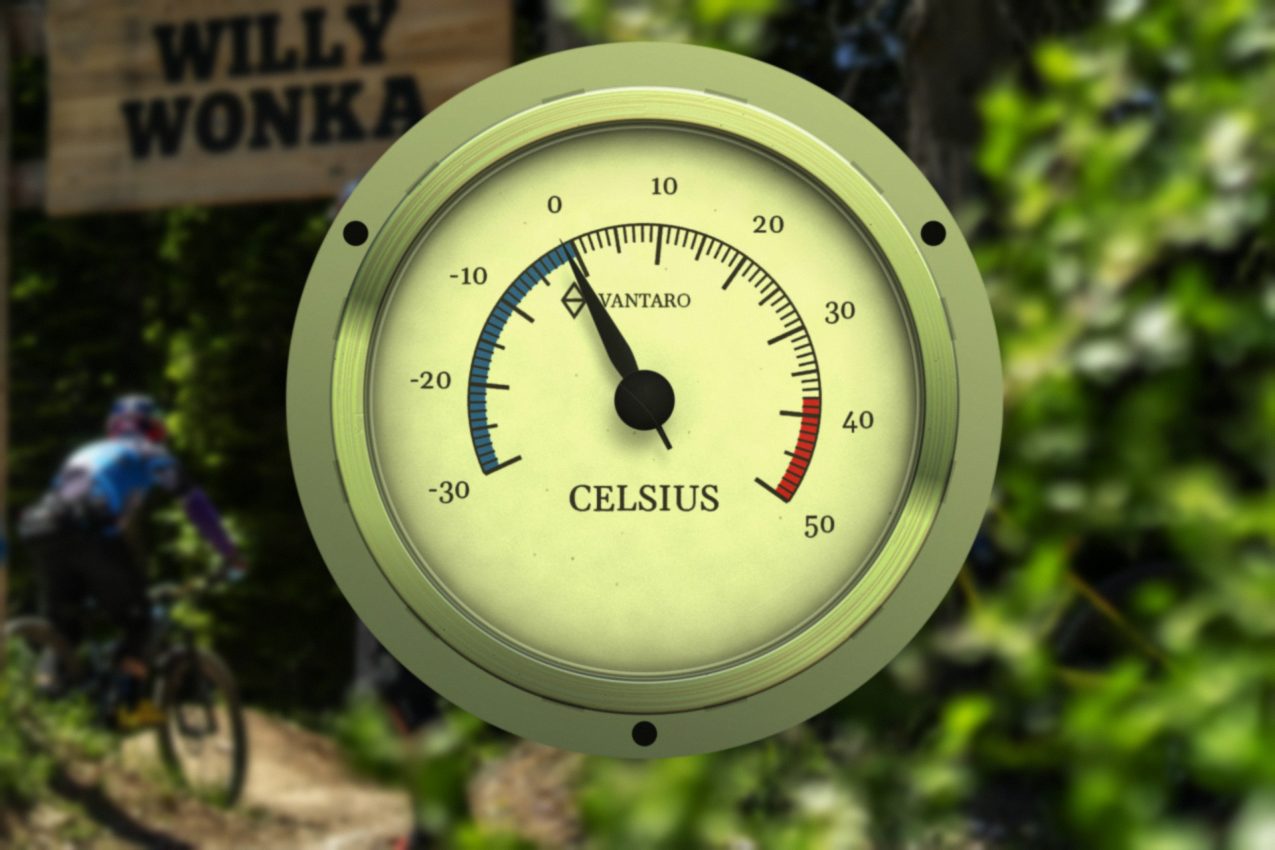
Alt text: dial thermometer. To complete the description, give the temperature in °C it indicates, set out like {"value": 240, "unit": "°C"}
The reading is {"value": -1, "unit": "°C"}
